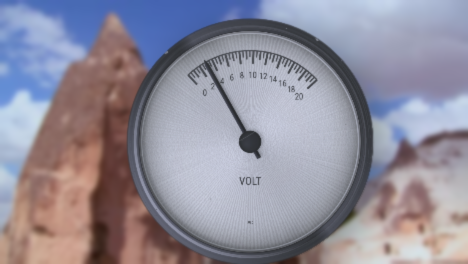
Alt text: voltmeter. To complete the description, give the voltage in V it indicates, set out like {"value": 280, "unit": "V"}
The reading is {"value": 3, "unit": "V"}
